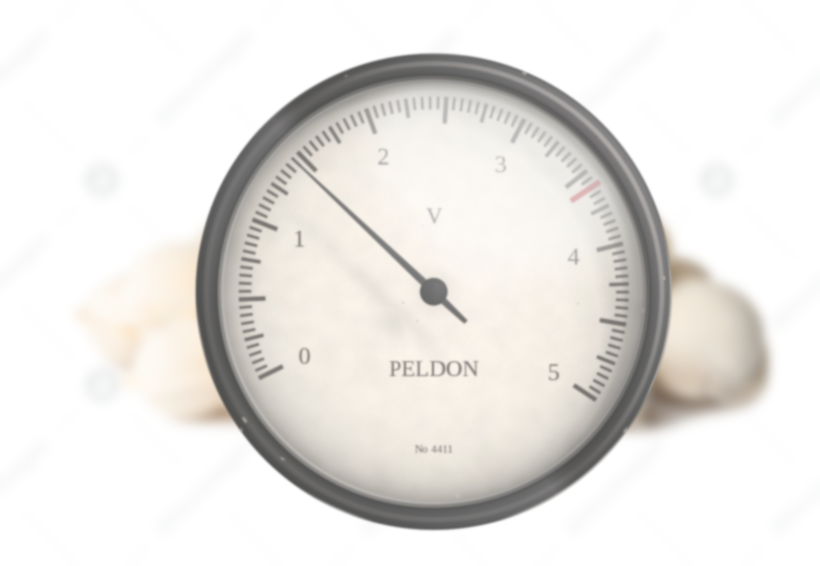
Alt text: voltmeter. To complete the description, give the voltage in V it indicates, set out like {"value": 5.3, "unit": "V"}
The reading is {"value": 1.45, "unit": "V"}
